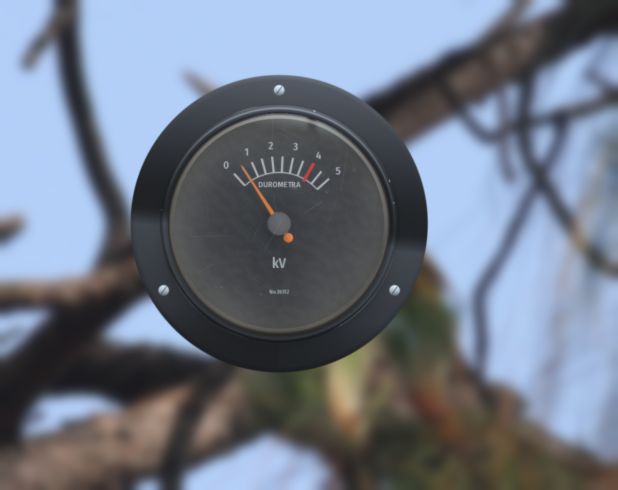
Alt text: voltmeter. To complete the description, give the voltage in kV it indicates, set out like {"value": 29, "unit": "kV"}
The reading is {"value": 0.5, "unit": "kV"}
